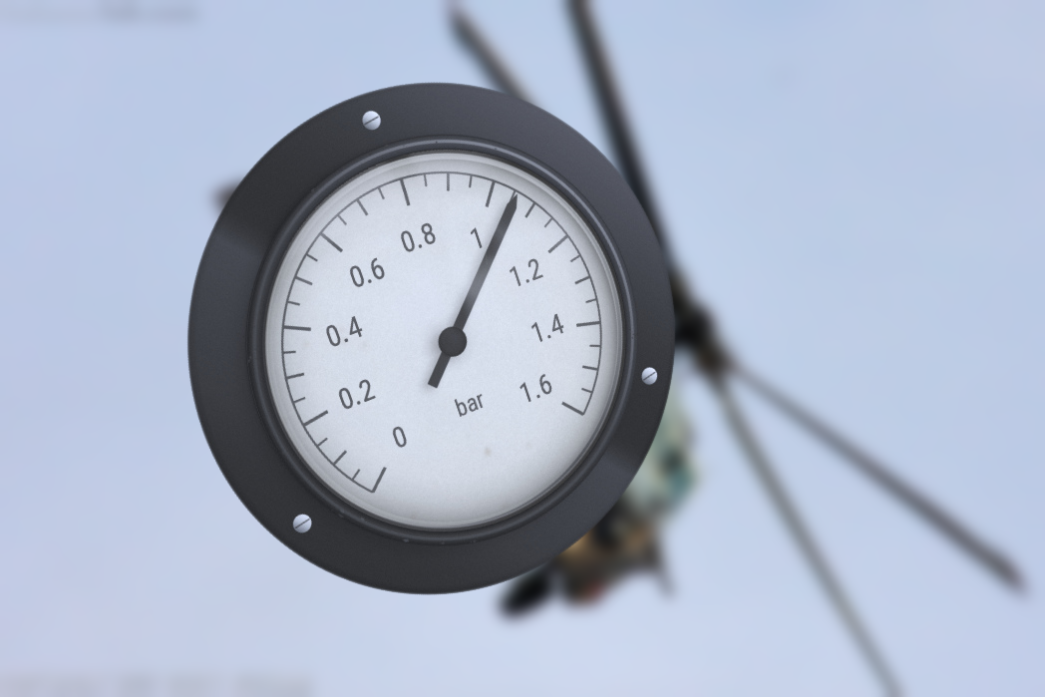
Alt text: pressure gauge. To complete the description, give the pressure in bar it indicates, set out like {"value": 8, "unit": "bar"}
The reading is {"value": 1.05, "unit": "bar"}
